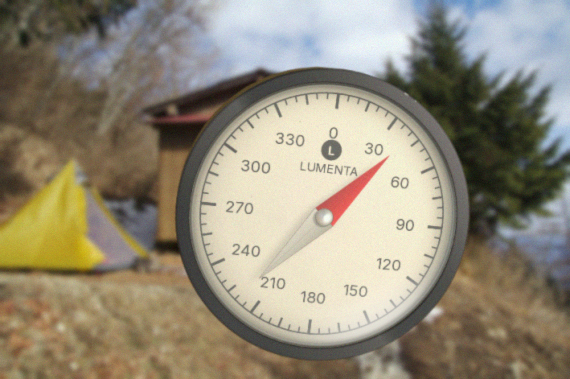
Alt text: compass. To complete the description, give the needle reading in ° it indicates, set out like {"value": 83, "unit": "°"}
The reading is {"value": 40, "unit": "°"}
